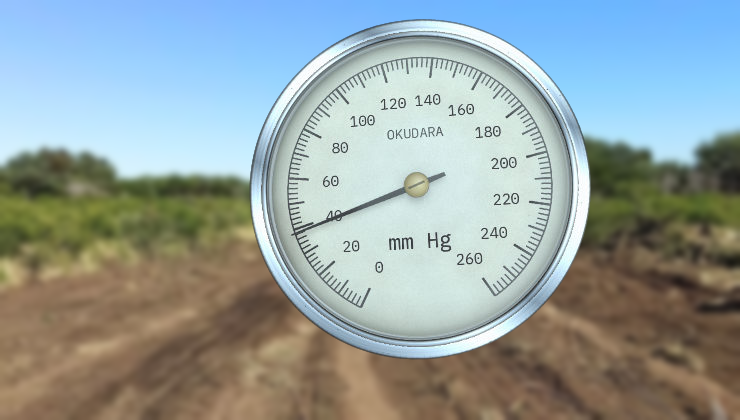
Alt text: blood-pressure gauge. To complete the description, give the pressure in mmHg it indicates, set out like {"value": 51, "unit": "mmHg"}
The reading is {"value": 38, "unit": "mmHg"}
